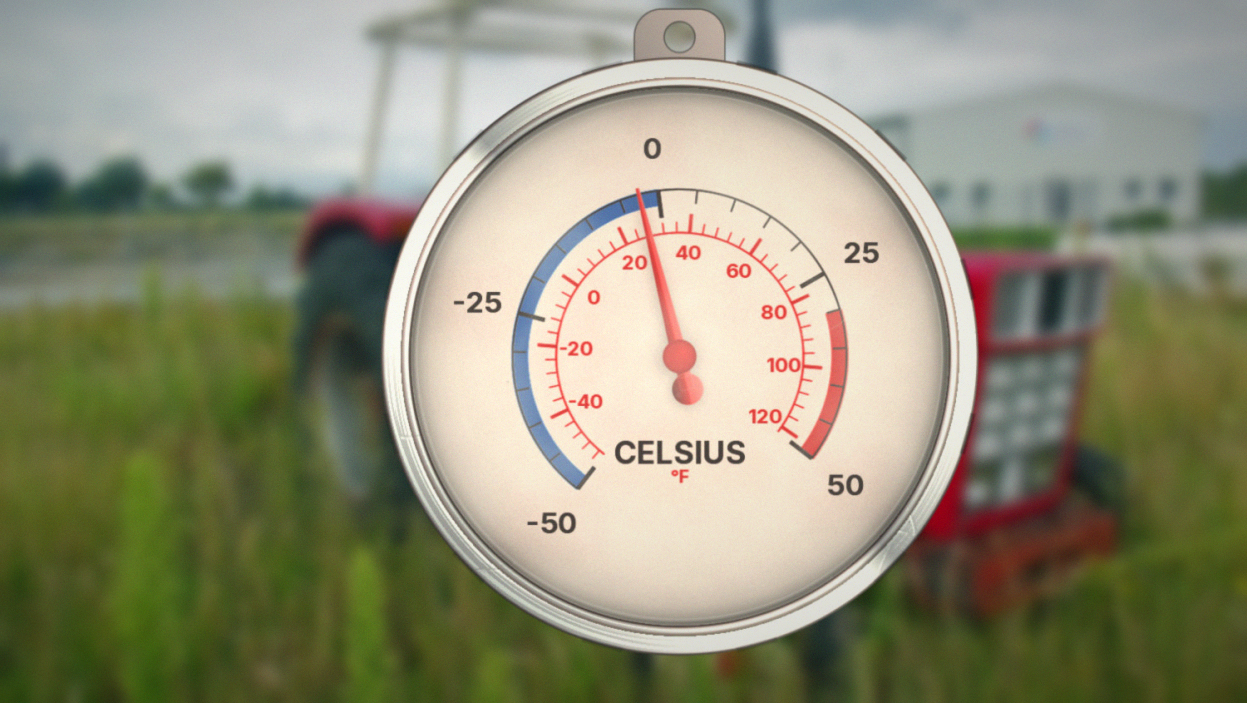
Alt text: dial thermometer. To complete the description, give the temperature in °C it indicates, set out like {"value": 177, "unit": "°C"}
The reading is {"value": -2.5, "unit": "°C"}
